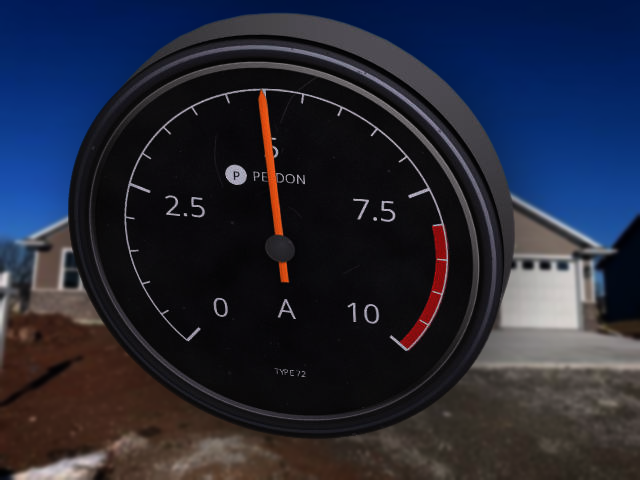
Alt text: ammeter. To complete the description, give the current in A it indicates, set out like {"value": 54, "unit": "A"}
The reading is {"value": 5, "unit": "A"}
